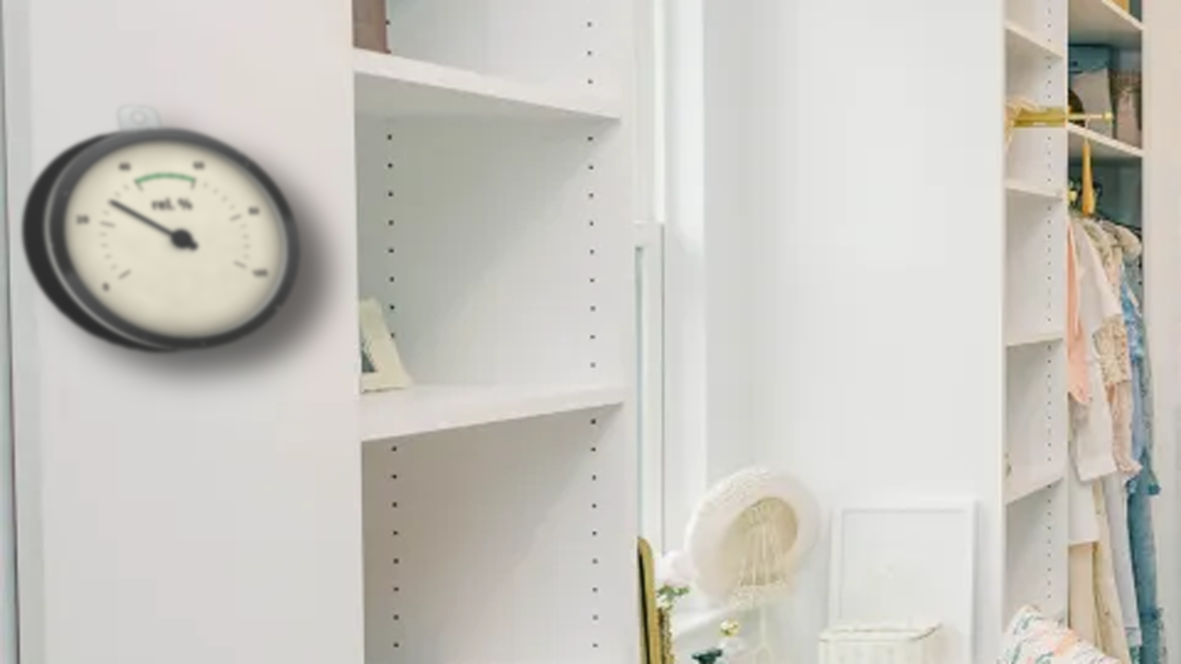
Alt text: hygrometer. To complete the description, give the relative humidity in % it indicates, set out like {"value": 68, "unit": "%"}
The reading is {"value": 28, "unit": "%"}
